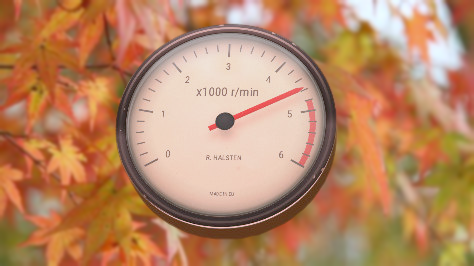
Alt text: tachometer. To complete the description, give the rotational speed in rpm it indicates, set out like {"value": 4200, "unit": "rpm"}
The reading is {"value": 4600, "unit": "rpm"}
